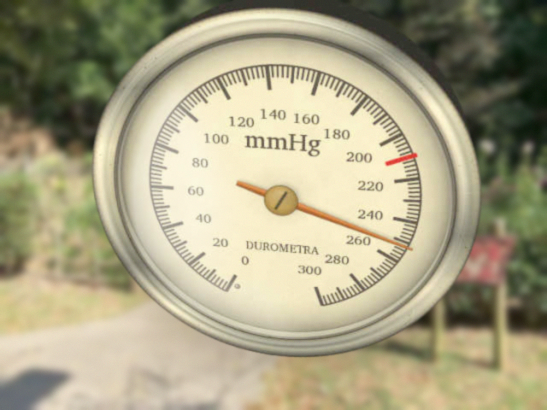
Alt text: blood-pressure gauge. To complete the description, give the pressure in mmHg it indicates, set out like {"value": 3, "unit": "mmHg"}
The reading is {"value": 250, "unit": "mmHg"}
